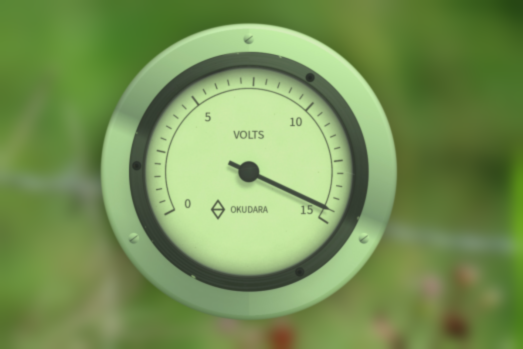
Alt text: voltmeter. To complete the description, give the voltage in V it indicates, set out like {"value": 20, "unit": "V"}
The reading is {"value": 14.5, "unit": "V"}
